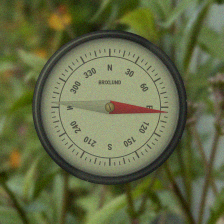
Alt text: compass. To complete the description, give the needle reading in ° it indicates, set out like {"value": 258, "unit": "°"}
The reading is {"value": 95, "unit": "°"}
